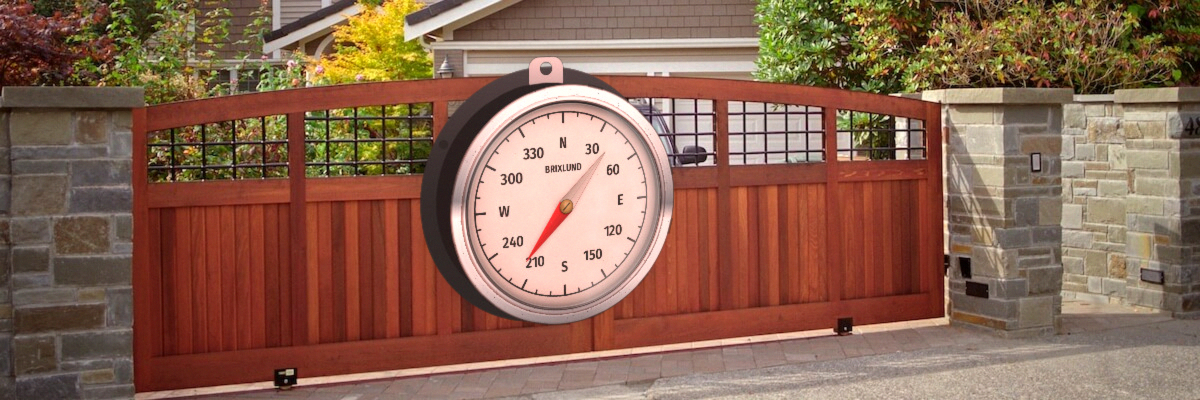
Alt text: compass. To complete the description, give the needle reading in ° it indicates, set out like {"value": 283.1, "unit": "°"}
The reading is {"value": 220, "unit": "°"}
